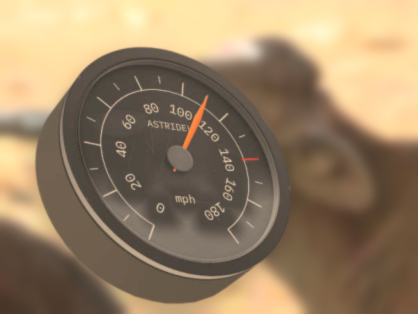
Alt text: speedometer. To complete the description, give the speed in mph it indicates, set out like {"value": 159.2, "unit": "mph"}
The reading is {"value": 110, "unit": "mph"}
